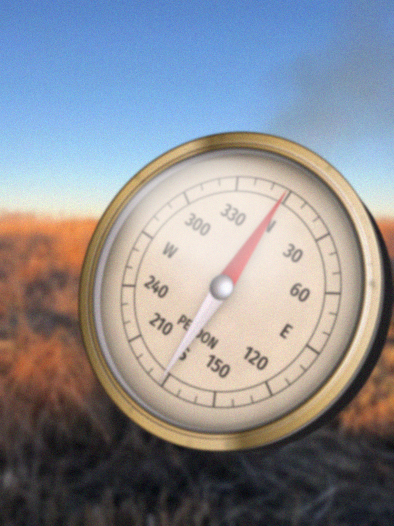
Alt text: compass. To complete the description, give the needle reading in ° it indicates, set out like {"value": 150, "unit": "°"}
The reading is {"value": 0, "unit": "°"}
